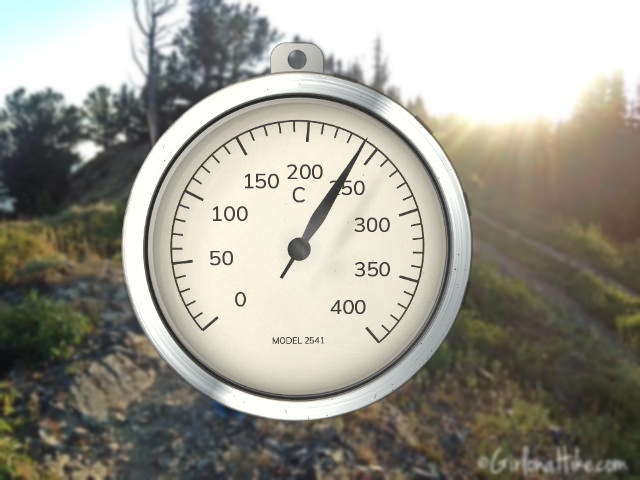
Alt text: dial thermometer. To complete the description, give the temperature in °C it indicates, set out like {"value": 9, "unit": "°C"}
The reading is {"value": 240, "unit": "°C"}
